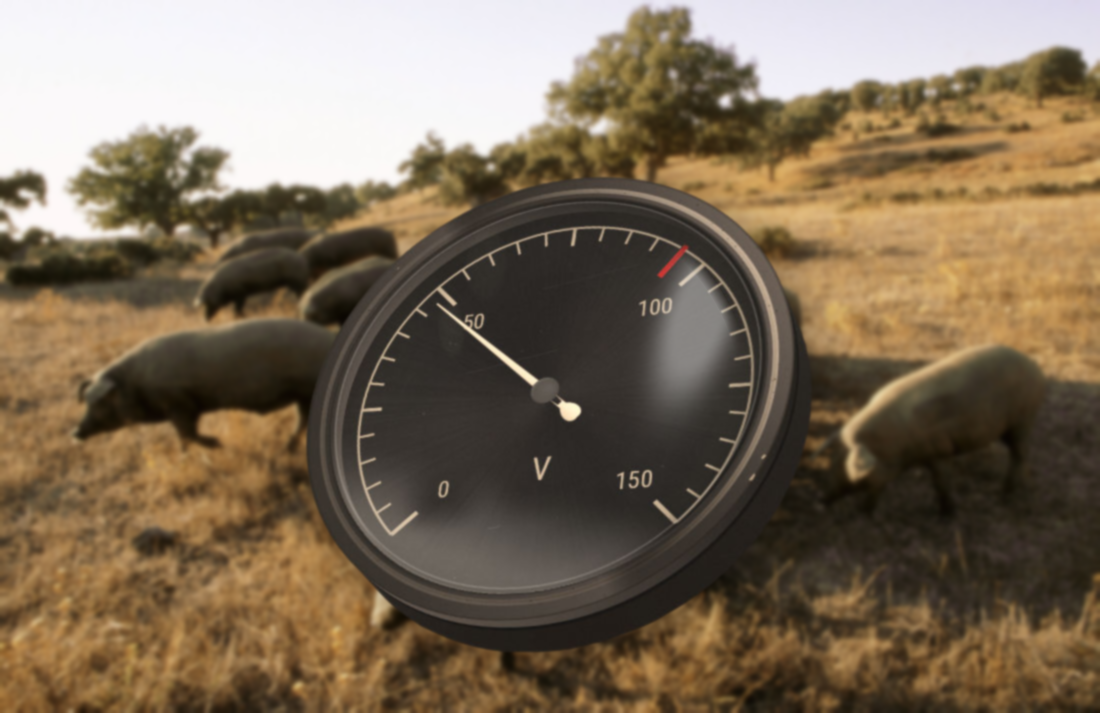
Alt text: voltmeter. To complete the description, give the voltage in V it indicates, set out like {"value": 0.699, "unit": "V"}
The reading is {"value": 47.5, "unit": "V"}
